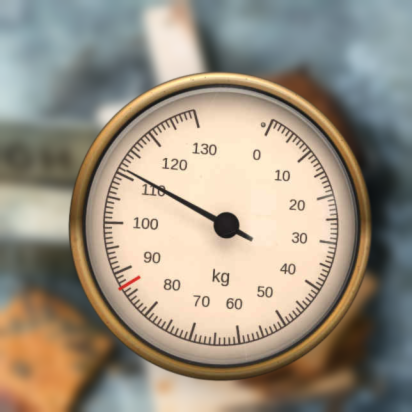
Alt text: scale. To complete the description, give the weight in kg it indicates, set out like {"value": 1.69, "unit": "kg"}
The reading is {"value": 111, "unit": "kg"}
